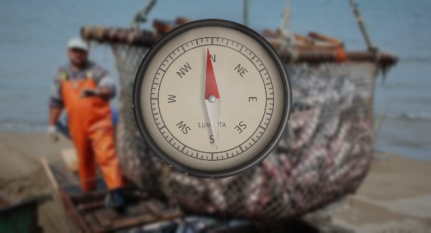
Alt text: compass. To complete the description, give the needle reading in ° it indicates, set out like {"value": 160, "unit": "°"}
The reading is {"value": 355, "unit": "°"}
